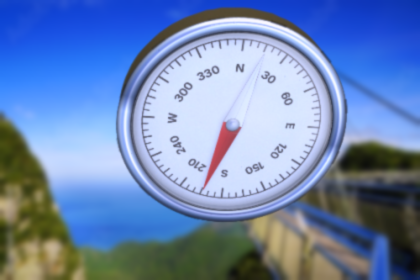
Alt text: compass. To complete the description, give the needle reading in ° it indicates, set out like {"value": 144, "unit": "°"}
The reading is {"value": 195, "unit": "°"}
